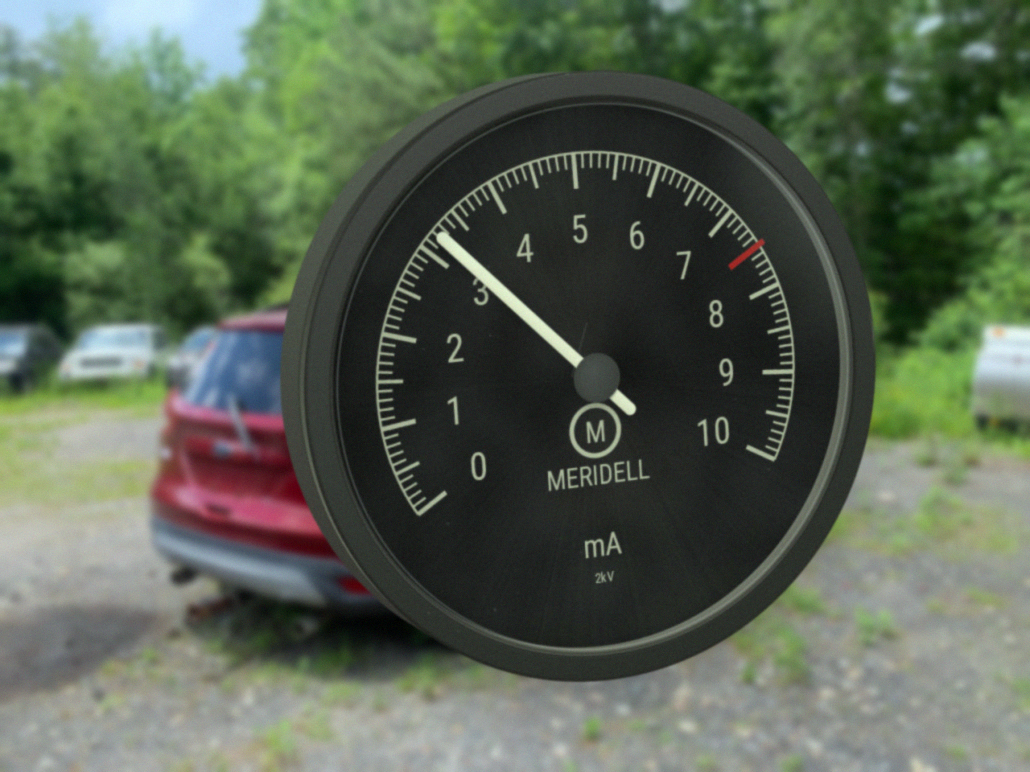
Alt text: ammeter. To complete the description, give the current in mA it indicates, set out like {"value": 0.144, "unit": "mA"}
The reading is {"value": 3.2, "unit": "mA"}
